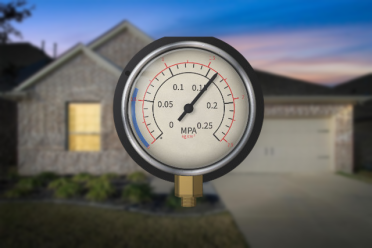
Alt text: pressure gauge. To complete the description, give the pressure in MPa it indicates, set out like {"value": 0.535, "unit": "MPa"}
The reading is {"value": 0.16, "unit": "MPa"}
